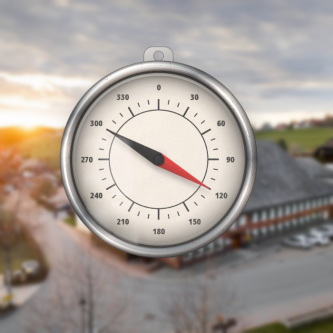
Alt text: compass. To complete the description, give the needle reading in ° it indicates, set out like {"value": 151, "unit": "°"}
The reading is {"value": 120, "unit": "°"}
